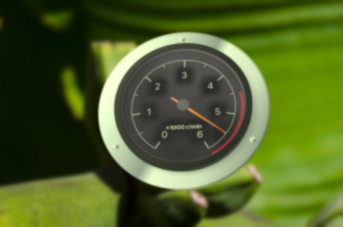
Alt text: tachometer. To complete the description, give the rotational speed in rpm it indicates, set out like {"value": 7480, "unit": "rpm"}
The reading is {"value": 5500, "unit": "rpm"}
